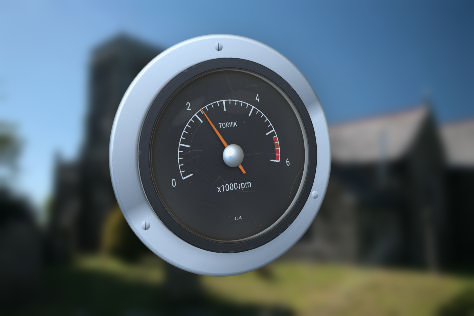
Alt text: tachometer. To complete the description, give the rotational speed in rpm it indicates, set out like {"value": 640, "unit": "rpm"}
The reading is {"value": 2200, "unit": "rpm"}
